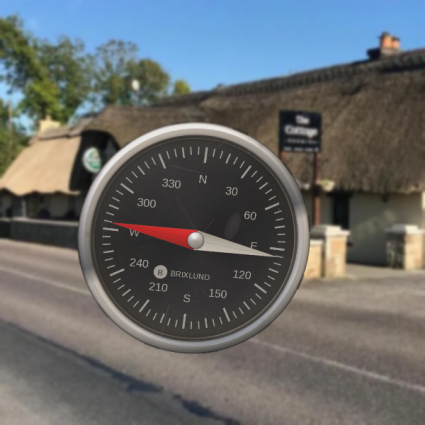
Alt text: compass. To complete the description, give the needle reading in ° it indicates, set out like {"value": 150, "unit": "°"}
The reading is {"value": 275, "unit": "°"}
